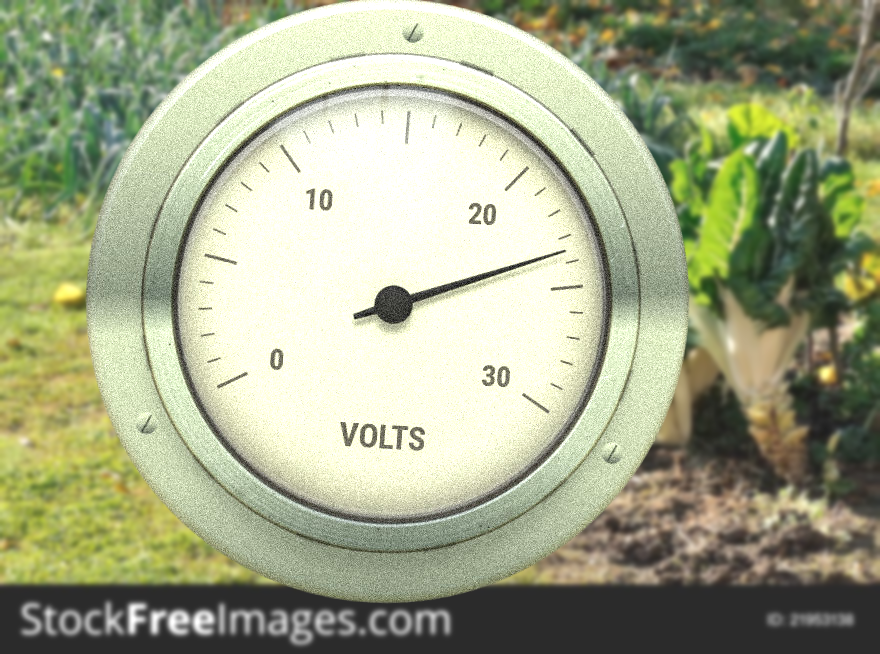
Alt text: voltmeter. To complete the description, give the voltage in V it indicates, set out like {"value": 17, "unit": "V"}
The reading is {"value": 23.5, "unit": "V"}
